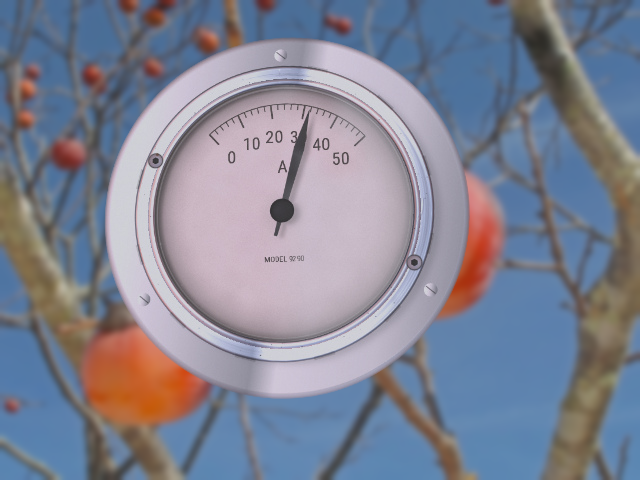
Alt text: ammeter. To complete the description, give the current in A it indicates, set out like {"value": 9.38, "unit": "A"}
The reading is {"value": 32, "unit": "A"}
